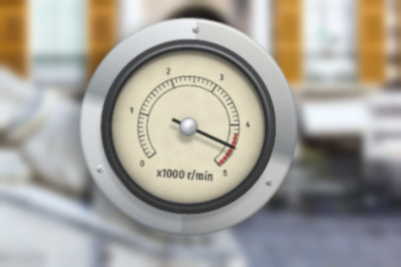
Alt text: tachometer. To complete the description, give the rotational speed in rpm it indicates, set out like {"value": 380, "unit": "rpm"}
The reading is {"value": 4500, "unit": "rpm"}
